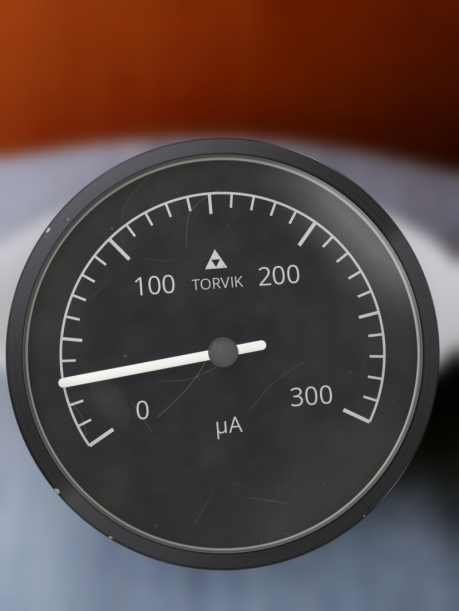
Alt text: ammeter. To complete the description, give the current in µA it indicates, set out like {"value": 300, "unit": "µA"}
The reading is {"value": 30, "unit": "µA"}
